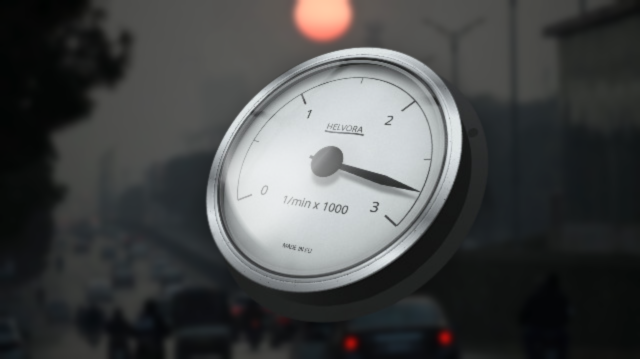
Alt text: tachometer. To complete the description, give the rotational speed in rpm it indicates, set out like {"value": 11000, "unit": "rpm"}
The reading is {"value": 2750, "unit": "rpm"}
